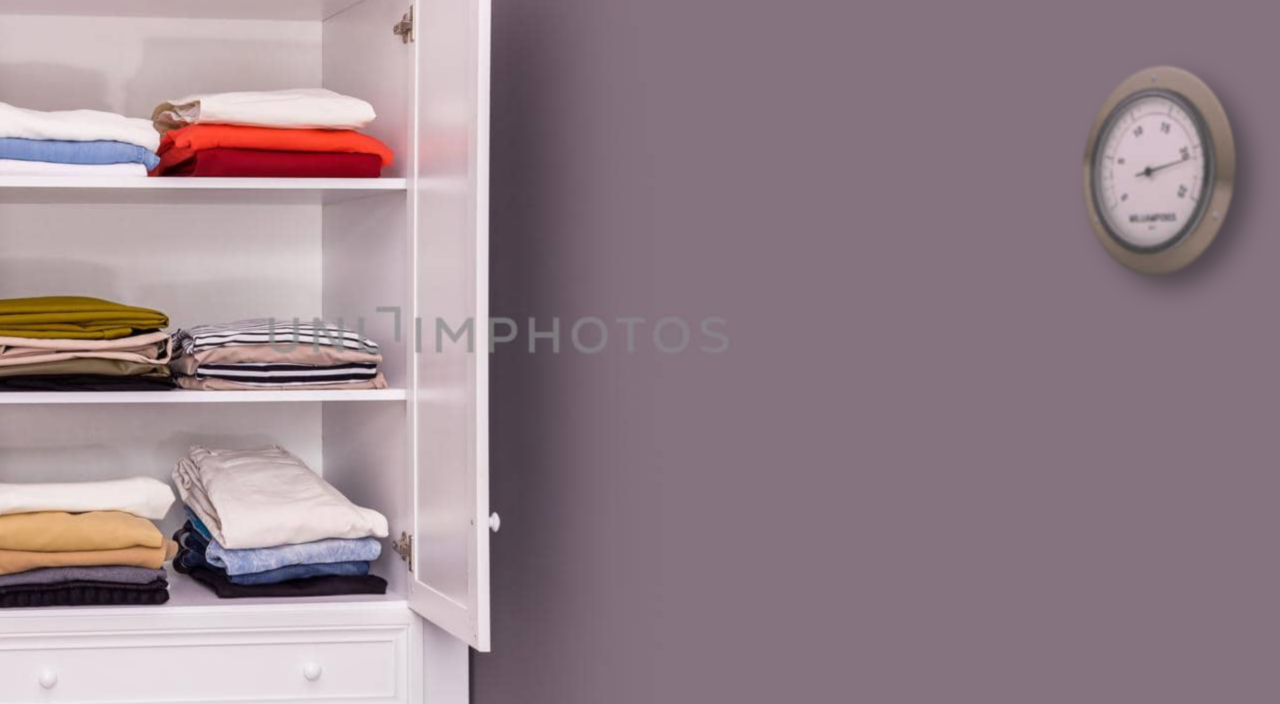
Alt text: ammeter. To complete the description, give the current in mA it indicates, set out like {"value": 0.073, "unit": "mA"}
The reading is {"value": 21, "unit": "mA"}
